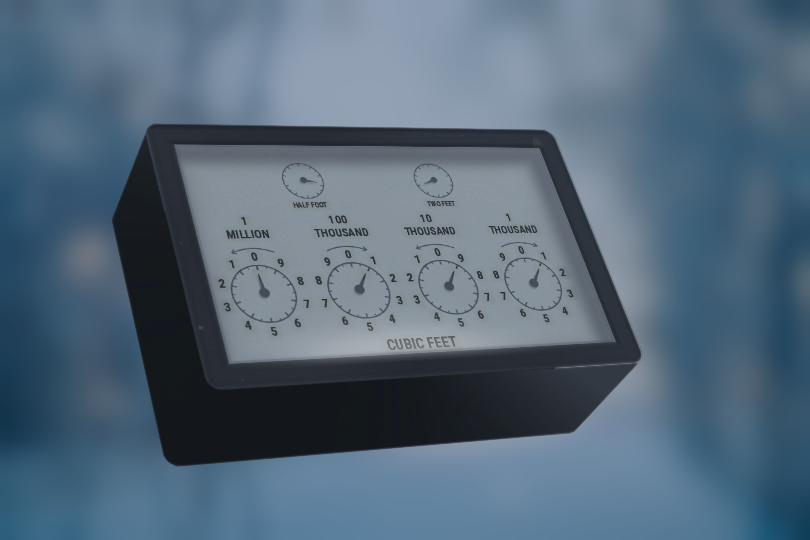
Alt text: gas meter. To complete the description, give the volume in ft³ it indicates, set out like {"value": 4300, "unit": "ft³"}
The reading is {"value": 9100, "unit": "ft³"}
